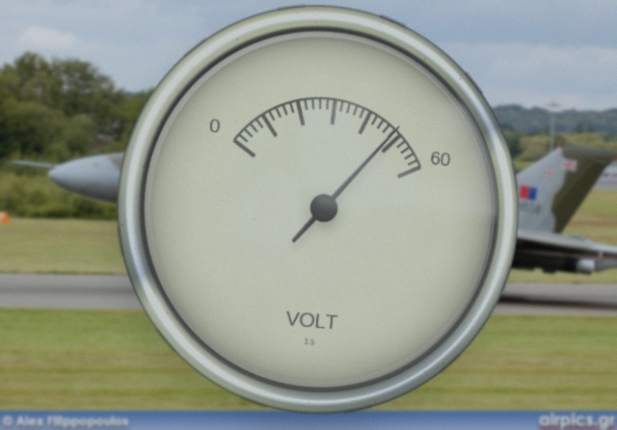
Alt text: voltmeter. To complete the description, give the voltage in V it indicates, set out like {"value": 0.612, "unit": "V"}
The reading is {"value": 48, "unit": "V"}
